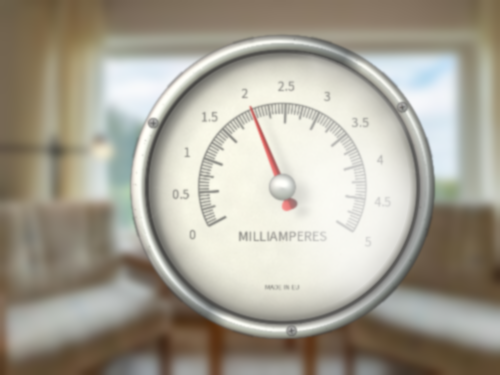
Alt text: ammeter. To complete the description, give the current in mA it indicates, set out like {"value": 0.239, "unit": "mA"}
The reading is {"value": 2, "unit": "mA"}
